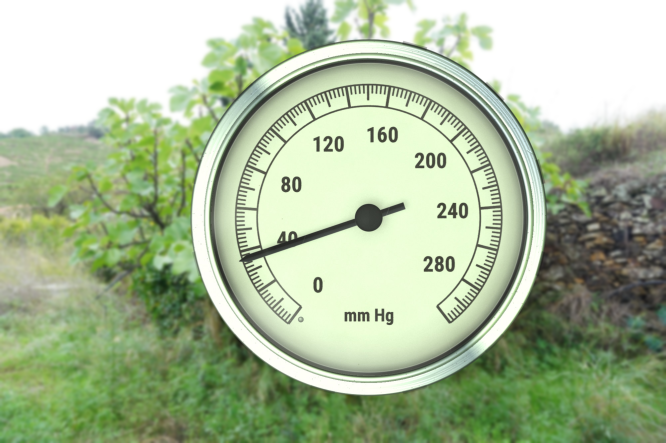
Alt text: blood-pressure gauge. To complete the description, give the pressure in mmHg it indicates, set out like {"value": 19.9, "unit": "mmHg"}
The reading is {"value": 36, "unit": "mmHg"}
